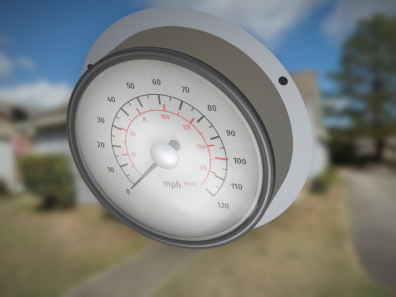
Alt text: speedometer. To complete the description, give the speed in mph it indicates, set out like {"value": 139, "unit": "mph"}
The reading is {"value": 0, "unit": "mph"}
